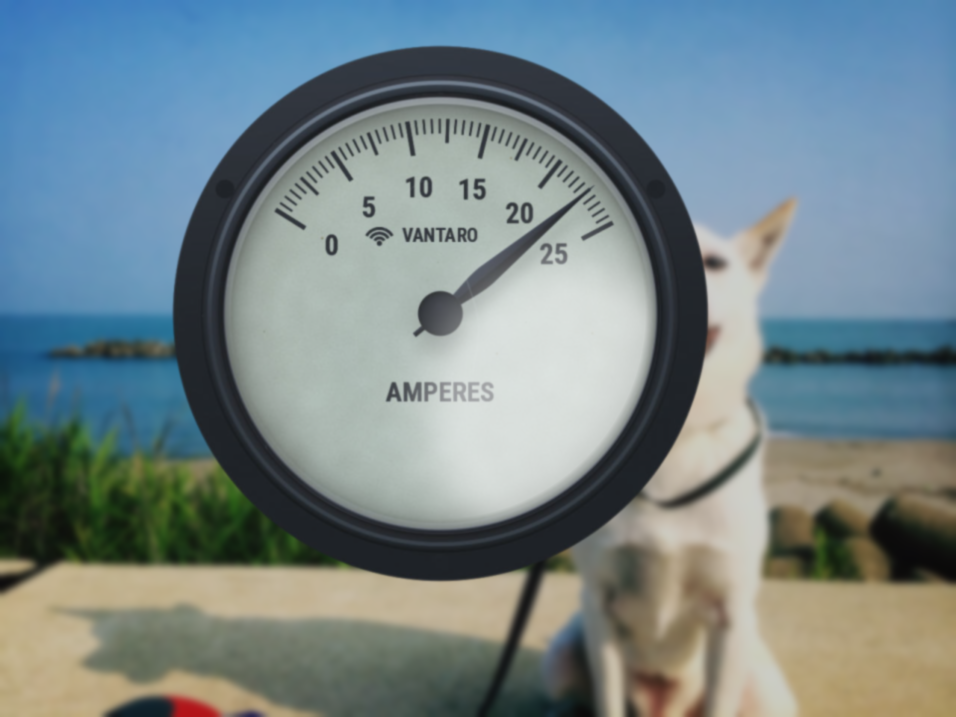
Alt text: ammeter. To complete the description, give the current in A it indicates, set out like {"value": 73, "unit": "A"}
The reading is {"value": 22.5, "unit": "A"}
